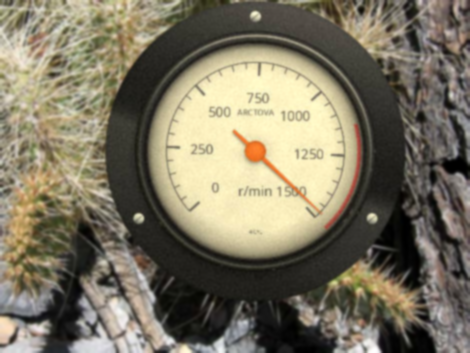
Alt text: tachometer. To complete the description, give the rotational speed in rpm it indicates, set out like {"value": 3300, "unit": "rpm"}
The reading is {"value": 1475, "unit": "rpm"}
